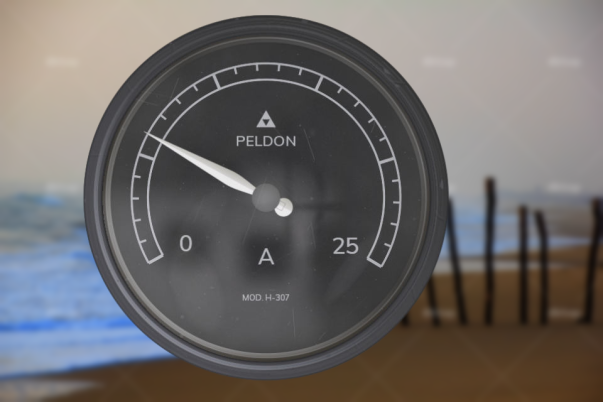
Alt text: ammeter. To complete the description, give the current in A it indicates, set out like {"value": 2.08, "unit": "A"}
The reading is {"value": 6, "unit": "A"}
